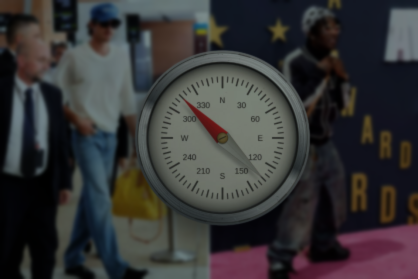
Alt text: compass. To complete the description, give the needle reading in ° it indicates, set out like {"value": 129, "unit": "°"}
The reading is {"value": 315, "unit": "°"}
